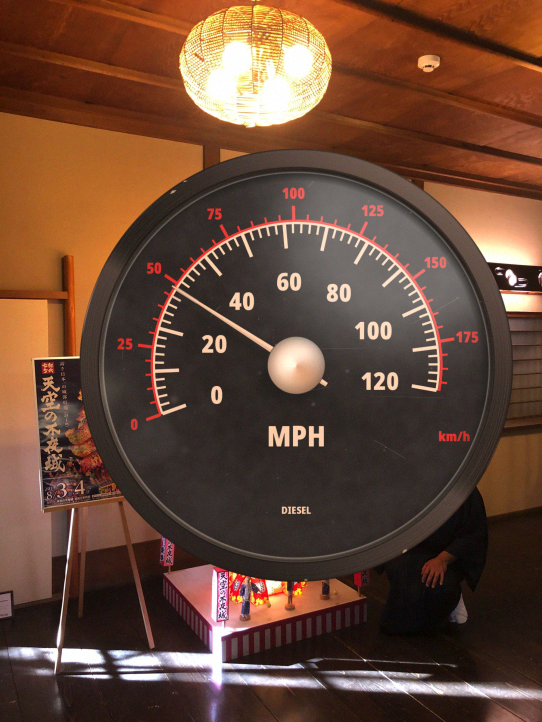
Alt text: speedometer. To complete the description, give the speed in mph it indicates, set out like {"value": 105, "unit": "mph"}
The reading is {"value": 30, "unit": "mph"}
